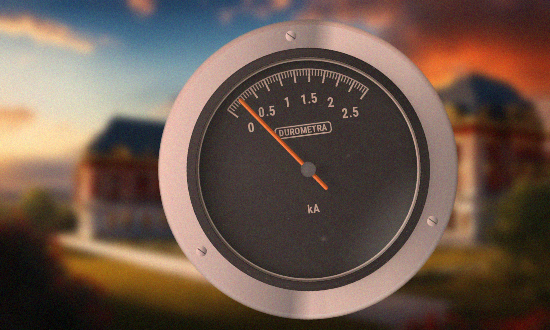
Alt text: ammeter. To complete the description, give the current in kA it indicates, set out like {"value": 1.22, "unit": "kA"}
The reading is {"value": 0.25, "unit": "kA"}
